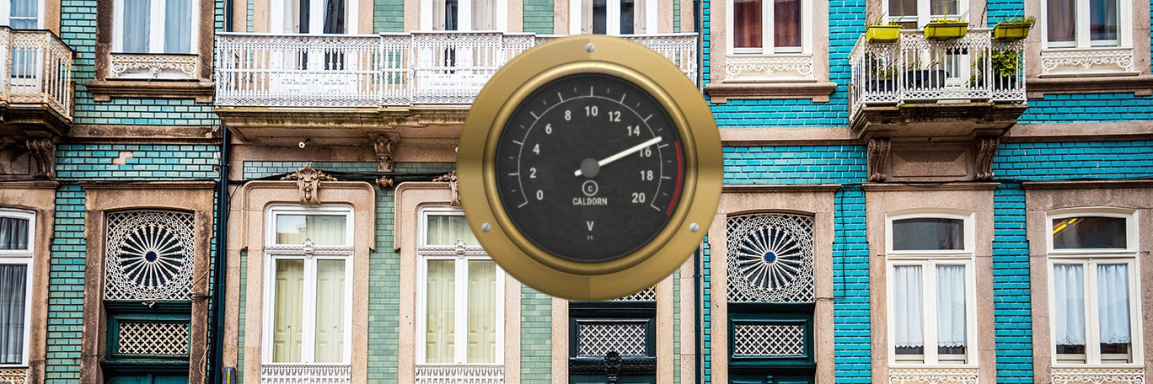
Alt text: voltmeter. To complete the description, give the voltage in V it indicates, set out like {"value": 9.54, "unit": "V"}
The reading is {"value": 15.5, "unit": "V"}
